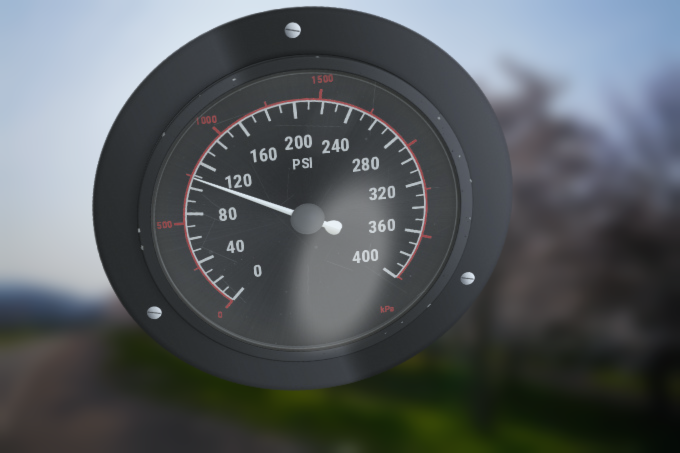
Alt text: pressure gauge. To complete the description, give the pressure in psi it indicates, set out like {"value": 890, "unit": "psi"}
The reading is {"value": 110, "unit": "psi"}
